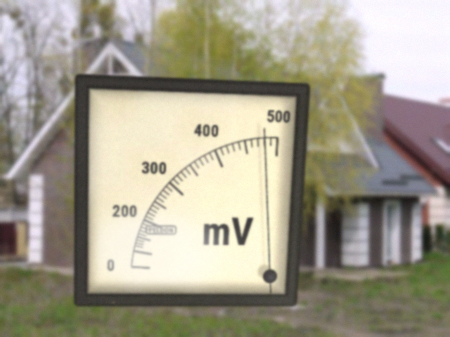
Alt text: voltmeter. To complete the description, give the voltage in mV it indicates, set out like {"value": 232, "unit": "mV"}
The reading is {"value": 480, "unit": "mV"}
